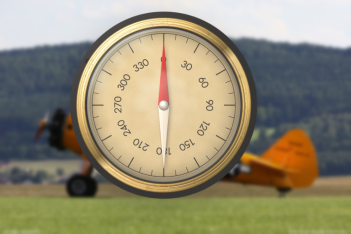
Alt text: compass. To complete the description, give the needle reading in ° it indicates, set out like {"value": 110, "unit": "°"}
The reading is {"value": 0, "unit": "°"}
